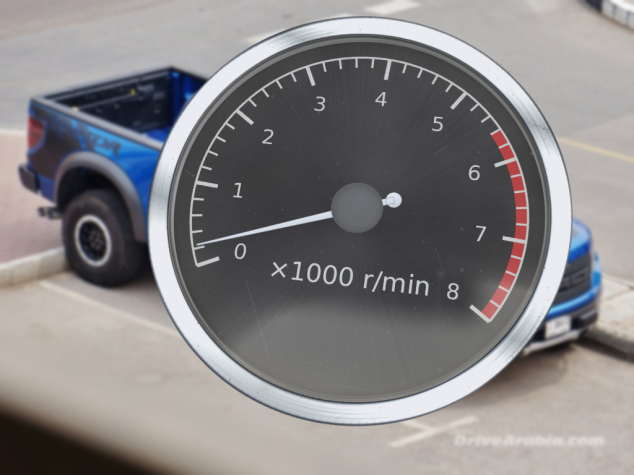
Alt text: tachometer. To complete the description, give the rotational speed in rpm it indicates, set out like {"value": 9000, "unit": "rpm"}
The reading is {"value": 200, "unit": "rpm"}
